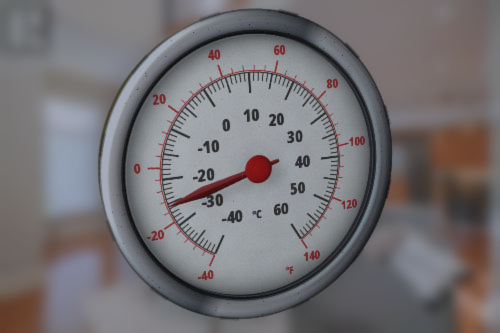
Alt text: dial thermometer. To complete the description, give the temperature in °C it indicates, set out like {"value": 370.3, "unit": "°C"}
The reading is {"value": -25, "unit": "°C"}
